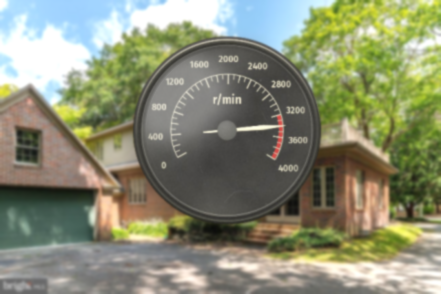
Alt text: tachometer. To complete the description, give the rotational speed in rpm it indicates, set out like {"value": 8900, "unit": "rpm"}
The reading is {"value": 3400, "unit": "rpm"}
